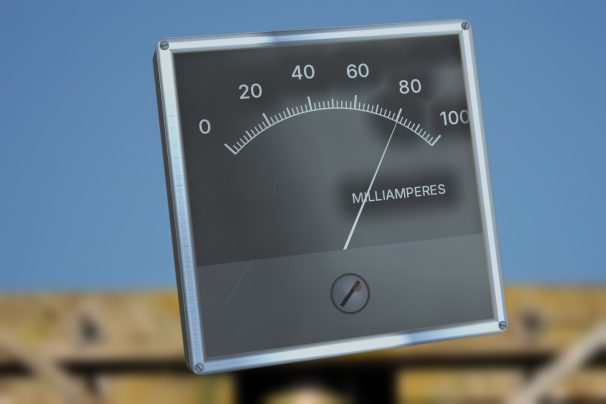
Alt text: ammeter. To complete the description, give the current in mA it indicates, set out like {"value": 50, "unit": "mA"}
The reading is {"value": 80, "unit": "mA"}
